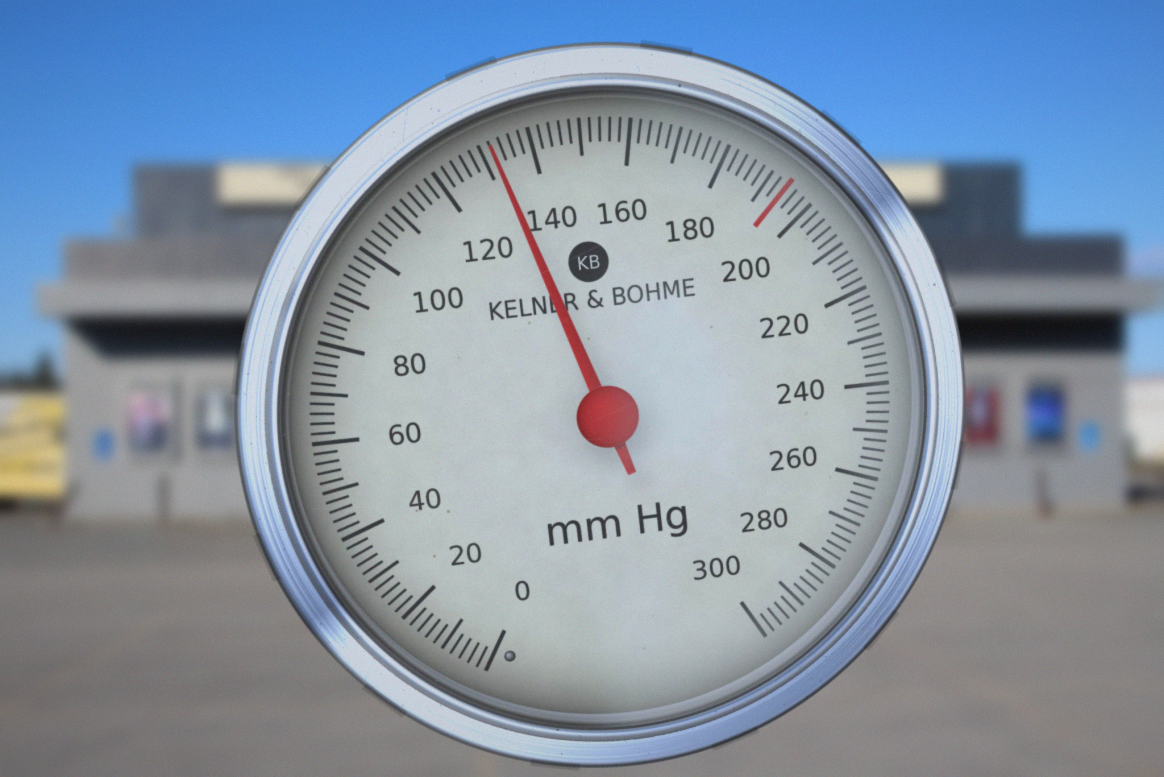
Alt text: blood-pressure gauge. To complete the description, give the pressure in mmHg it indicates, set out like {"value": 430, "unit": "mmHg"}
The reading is {"value": 132, "unit": "mmHg"}
